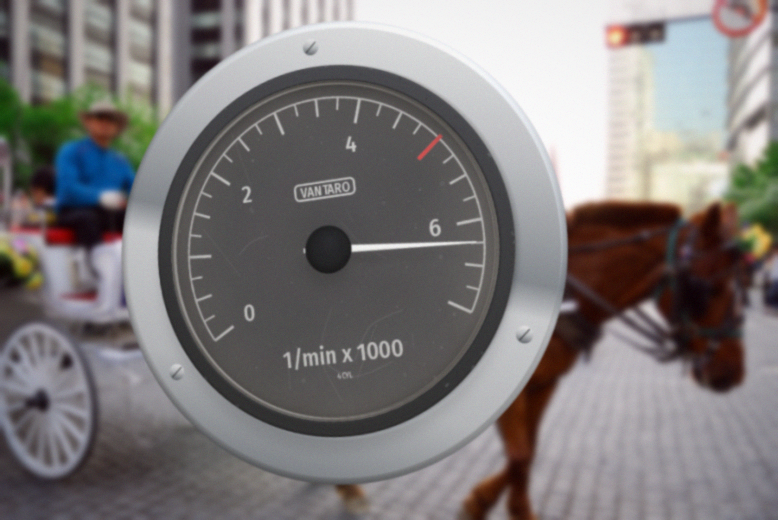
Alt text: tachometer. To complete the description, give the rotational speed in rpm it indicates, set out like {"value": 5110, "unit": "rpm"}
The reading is {"value": 6250, "unit": "rpm"}
